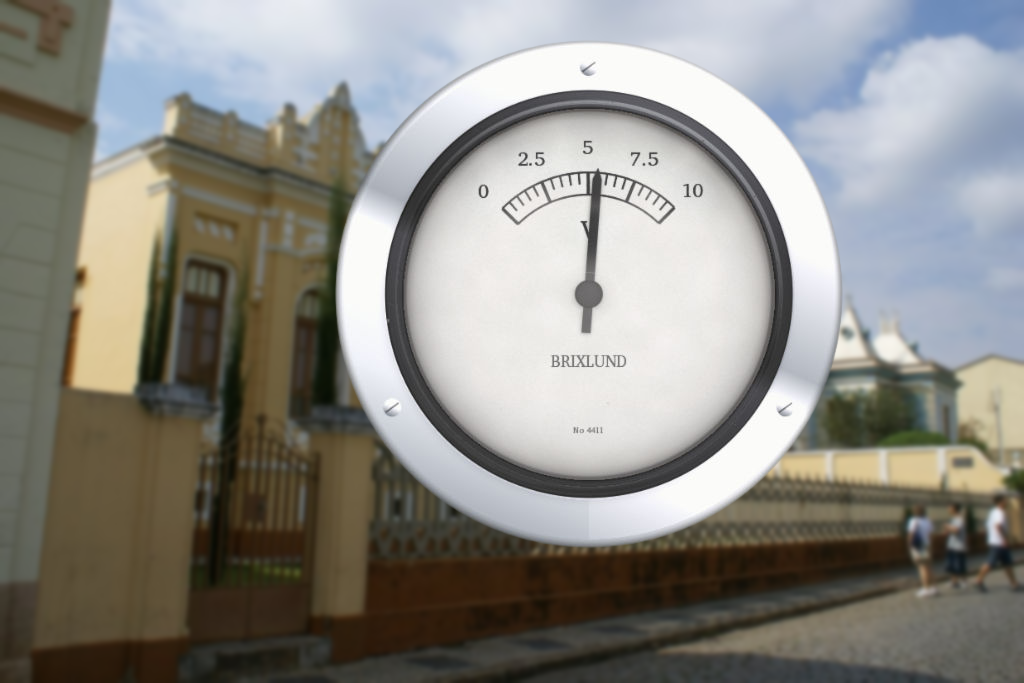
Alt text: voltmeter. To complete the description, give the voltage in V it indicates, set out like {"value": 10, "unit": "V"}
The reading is {"value": 5.5, "unit": "V"}
